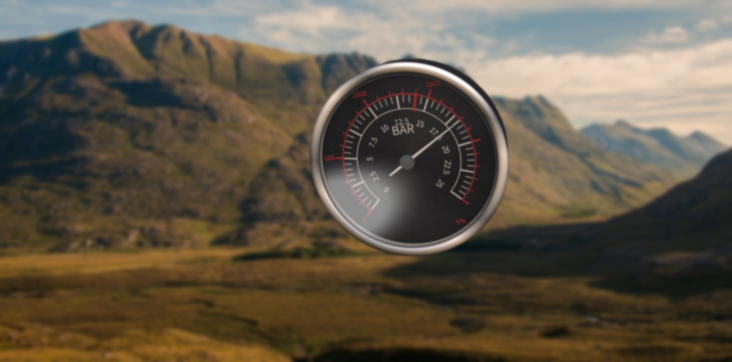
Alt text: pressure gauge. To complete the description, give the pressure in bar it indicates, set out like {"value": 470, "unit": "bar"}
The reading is {"value": 18, "unit": "bar"}
